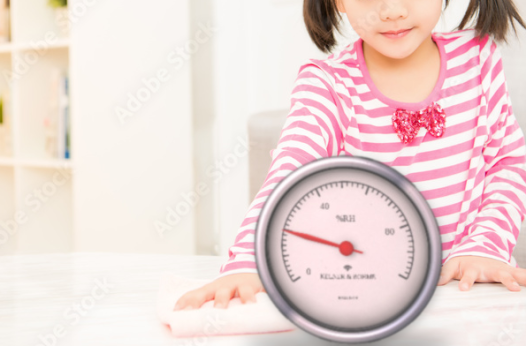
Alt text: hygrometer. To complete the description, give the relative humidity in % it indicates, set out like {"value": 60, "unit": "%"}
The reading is {"value": 20, "unit": "%"}
